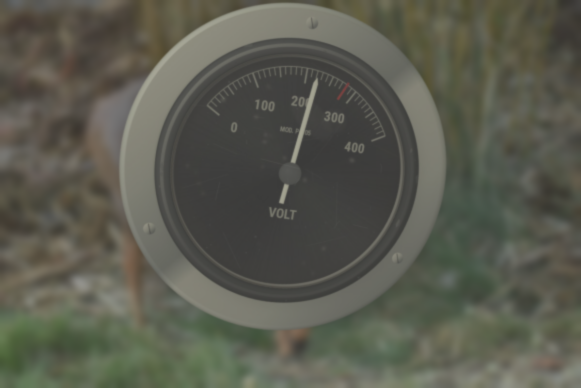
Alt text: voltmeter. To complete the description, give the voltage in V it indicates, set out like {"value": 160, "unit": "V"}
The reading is {"value": 220, "unit": "V"}
